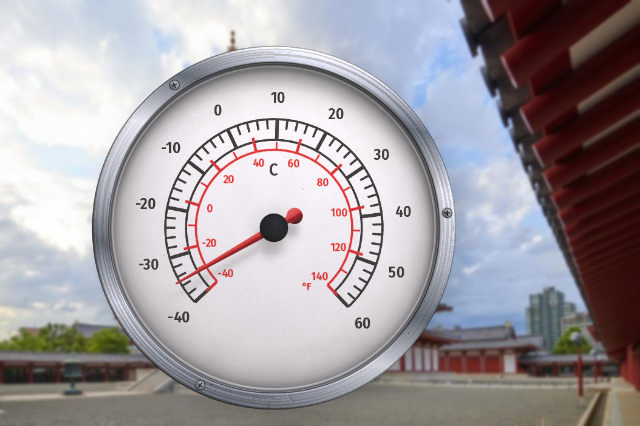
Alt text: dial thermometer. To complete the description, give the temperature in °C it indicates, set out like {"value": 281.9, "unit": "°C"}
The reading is {"value": -35, "unit": "°C"}
